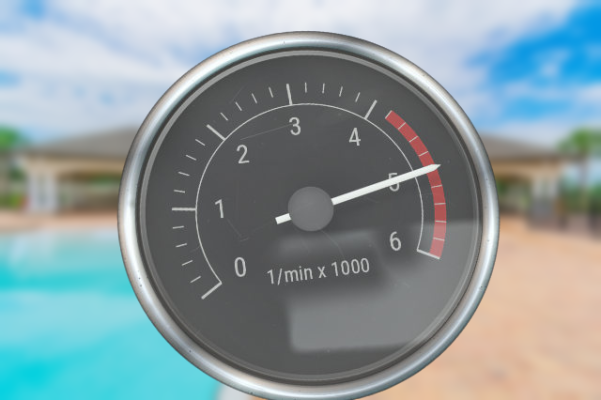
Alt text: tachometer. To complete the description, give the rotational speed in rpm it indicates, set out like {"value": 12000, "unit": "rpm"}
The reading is {"value": 5000, "unit": "rpm"}
